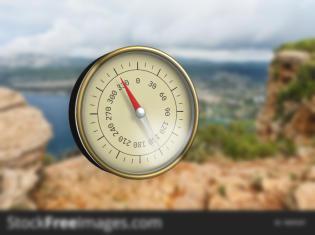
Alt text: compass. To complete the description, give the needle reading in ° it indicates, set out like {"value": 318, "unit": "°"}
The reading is {"value": 330, "unit": "°"}
